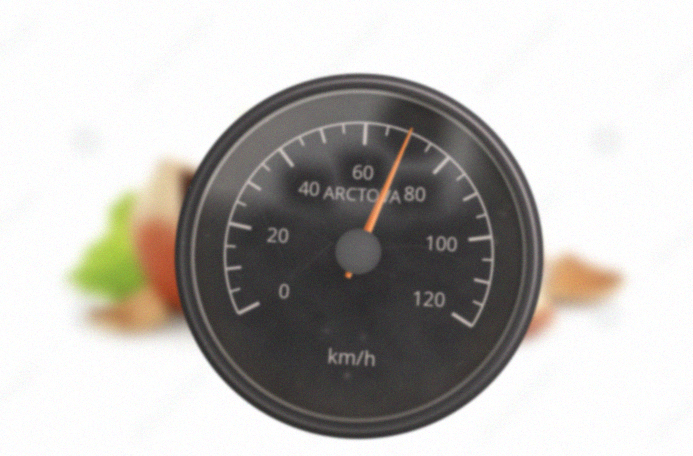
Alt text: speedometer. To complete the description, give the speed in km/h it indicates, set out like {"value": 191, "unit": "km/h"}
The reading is {"value": 70, "unit": "km/h"}
